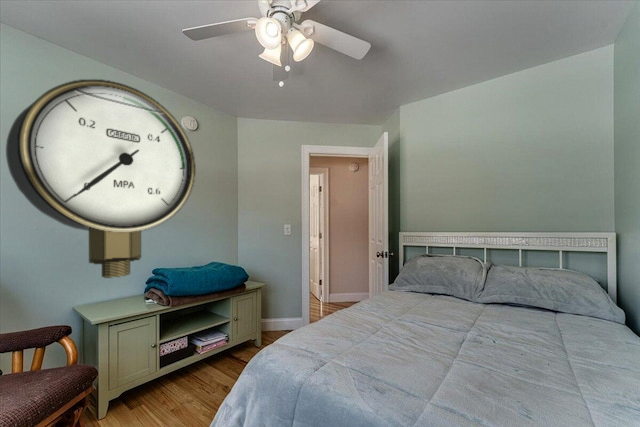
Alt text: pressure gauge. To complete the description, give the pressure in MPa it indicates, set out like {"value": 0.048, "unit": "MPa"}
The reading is {"value": 0, "unit": "MPa"}
